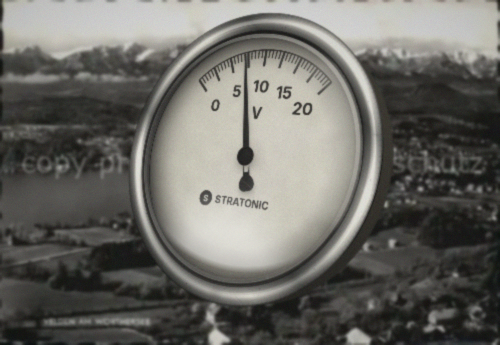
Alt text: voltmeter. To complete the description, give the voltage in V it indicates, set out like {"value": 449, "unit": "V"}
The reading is {"value": 7.5, "unit": "V"}
